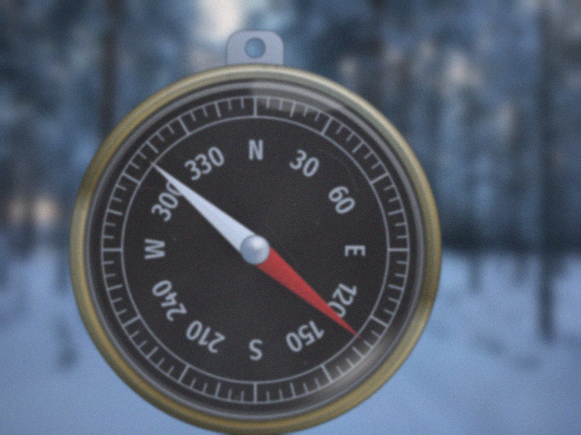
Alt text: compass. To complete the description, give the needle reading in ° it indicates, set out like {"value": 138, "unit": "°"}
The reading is {"value": 130, "unit": "°"}
